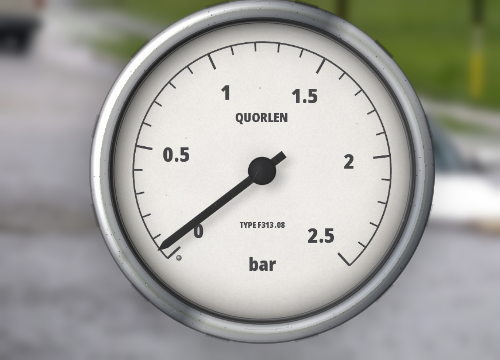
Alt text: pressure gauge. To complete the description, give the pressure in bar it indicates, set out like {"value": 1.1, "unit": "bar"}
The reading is {"value": 0.05, "unit": "bar"}
